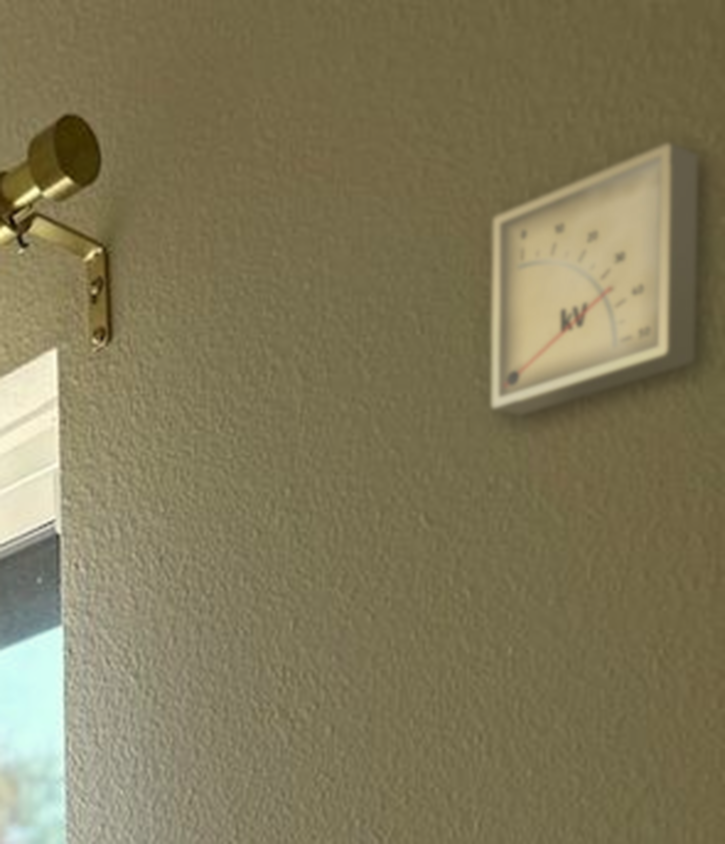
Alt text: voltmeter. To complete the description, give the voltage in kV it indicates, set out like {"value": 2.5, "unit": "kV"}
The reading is {"value": 35, "unit": "kV"}
